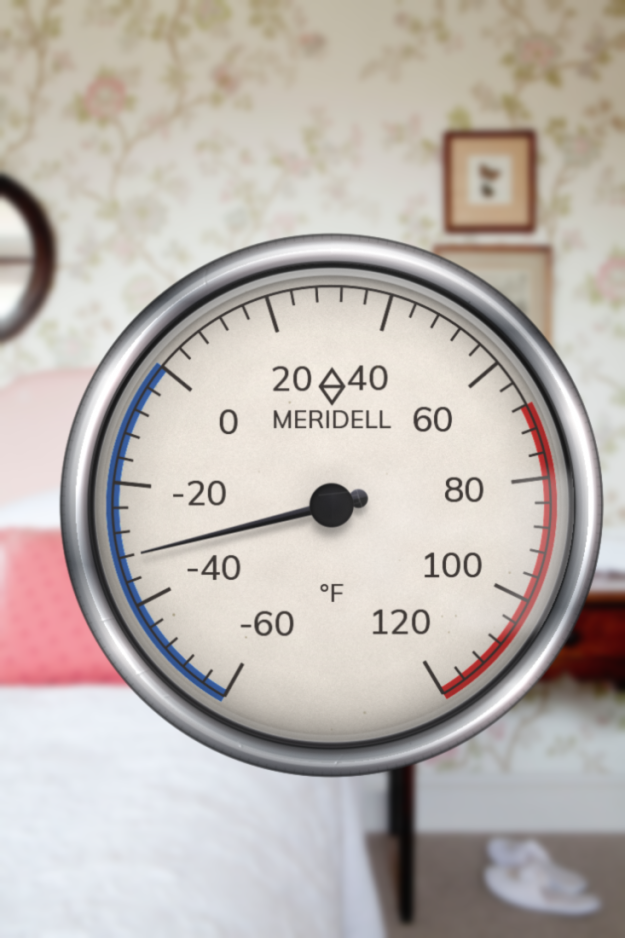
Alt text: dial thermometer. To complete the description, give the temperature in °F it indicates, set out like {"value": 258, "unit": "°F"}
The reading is {"value": -32, "unit": "°F"}
